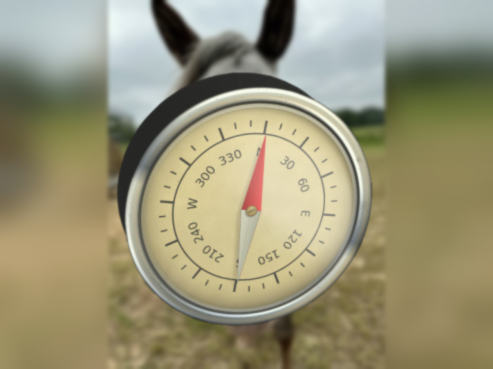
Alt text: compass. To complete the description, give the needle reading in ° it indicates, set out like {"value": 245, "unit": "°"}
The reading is {"value": 0, "unit": "°"}
